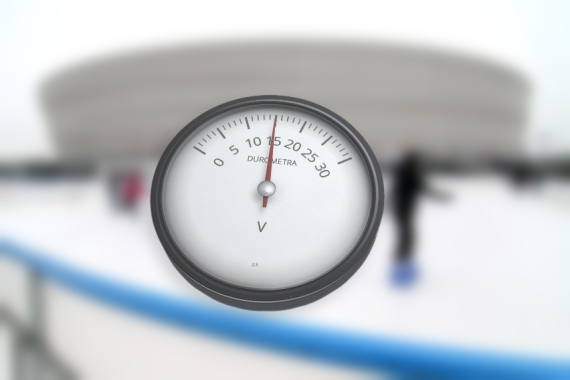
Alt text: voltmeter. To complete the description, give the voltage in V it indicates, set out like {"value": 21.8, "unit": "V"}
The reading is {"value": 15, "unit": "V"}
